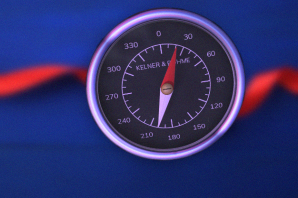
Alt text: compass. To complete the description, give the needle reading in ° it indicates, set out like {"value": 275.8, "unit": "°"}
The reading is {"value": 20, "unit": "°"}
